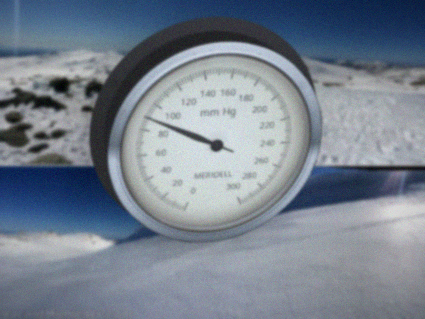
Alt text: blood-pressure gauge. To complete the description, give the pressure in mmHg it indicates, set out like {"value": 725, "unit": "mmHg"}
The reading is {"value": 90, "unit": "mmHg"}
